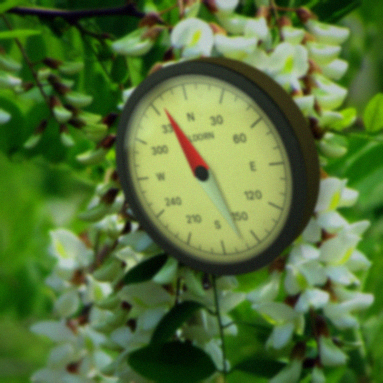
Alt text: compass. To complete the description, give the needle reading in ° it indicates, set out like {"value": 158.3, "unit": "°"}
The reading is {"value": 340, "unit": "°"}
